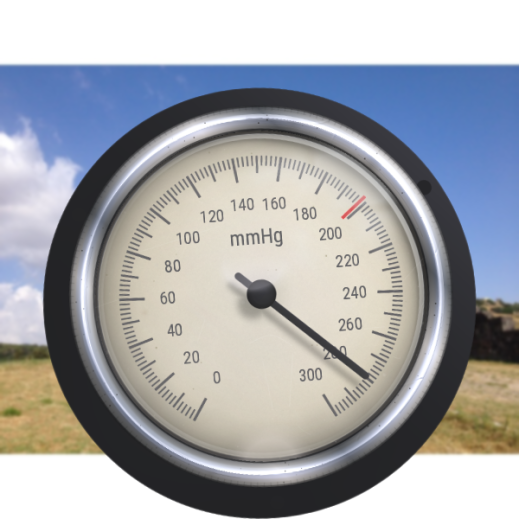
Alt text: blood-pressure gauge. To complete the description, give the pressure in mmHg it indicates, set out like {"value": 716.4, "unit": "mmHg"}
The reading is {"value": 280, "unit": "mmHg"}
